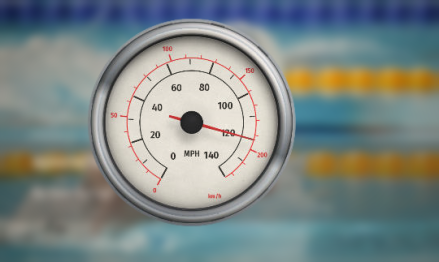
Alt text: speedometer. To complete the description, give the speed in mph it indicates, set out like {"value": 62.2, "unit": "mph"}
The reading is {"value": 120, "unit": "mph"}
